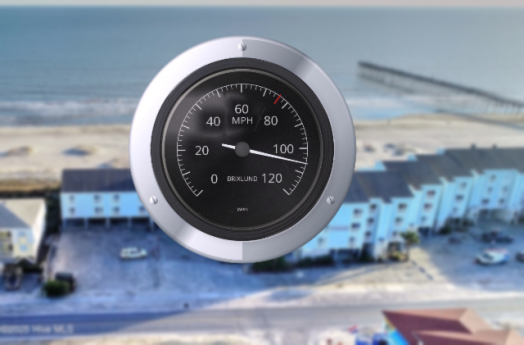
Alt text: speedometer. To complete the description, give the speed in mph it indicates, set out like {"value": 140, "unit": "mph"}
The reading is {"value": 106, "unit": "mph"}
